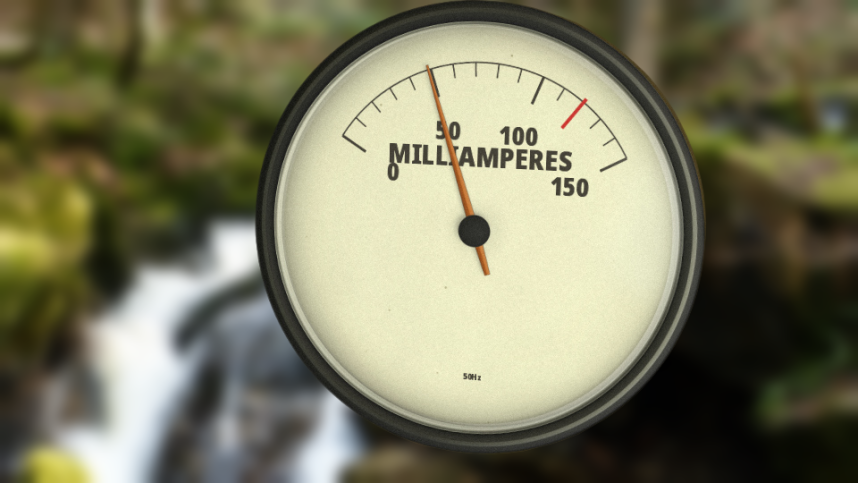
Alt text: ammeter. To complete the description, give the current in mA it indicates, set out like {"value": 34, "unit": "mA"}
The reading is {"value": 50, "unit": "mA"}
